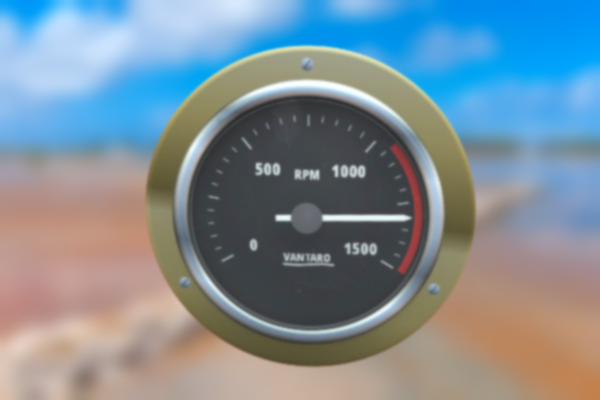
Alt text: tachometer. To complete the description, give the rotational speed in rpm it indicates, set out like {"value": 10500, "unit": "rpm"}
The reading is {"value": 1300, "unit": "rpm"}
